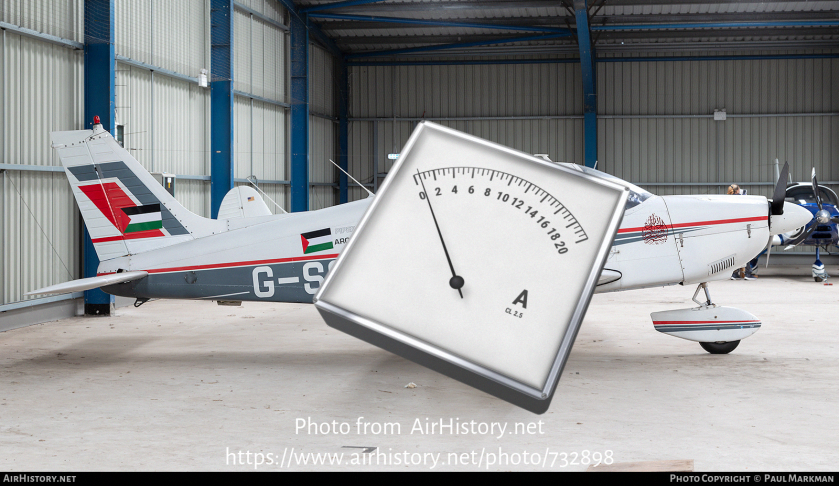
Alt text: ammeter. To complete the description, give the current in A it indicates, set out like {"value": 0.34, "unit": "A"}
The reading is {"value": 0.5, "unit": "A"}
